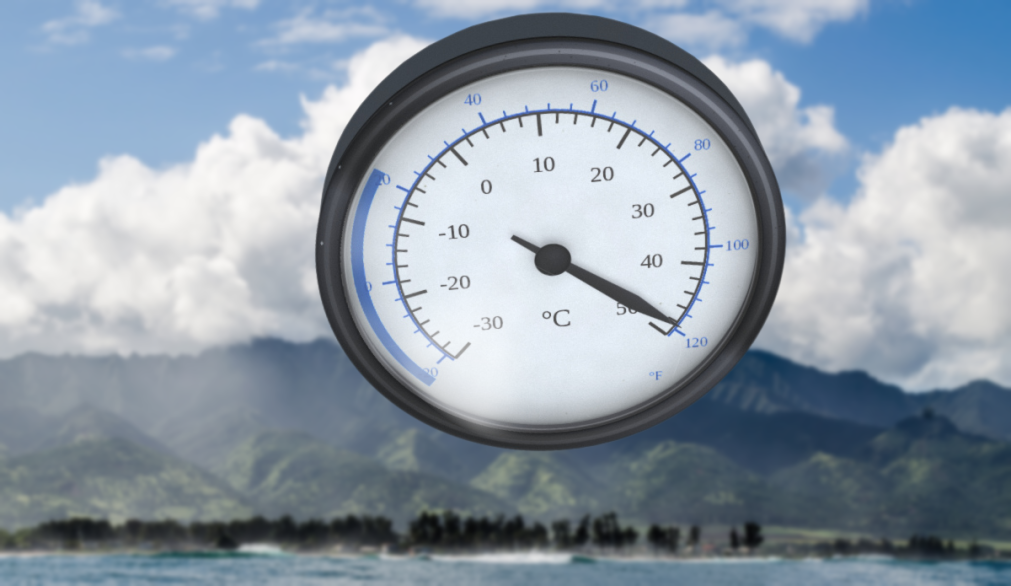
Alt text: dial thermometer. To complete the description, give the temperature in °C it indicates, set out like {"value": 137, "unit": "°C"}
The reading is {"value": 48, "unit": "°C"}
